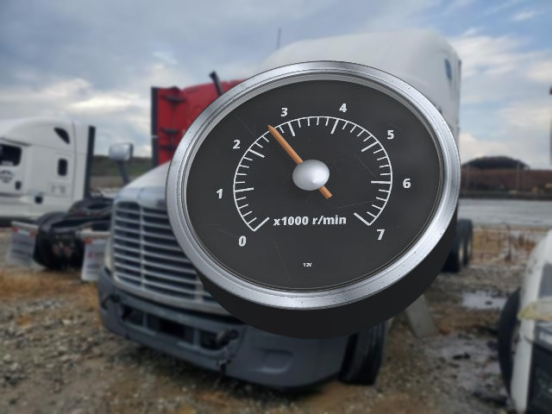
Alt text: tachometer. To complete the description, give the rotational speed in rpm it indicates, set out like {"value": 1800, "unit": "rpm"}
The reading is {"value": 2600, "unit": "rpm"}
